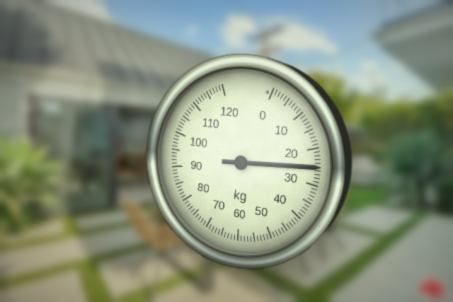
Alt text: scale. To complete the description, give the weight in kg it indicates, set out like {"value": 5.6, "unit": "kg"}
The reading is {"value": 25, "unit": "kg"}
